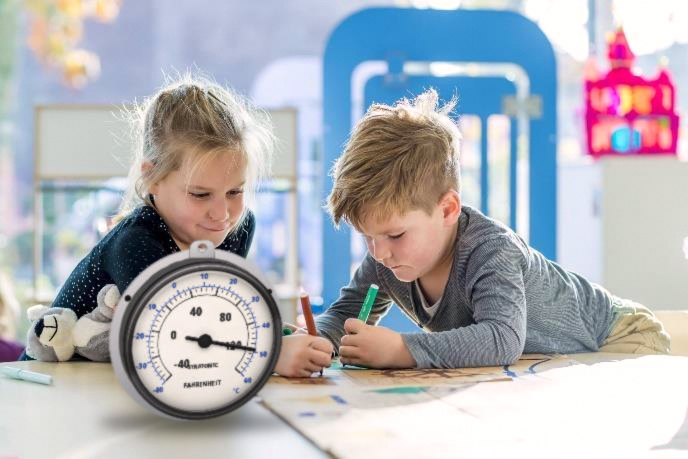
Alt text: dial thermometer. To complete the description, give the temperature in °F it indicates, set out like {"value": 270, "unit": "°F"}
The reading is {"value": 120, "unit": "°F"}
